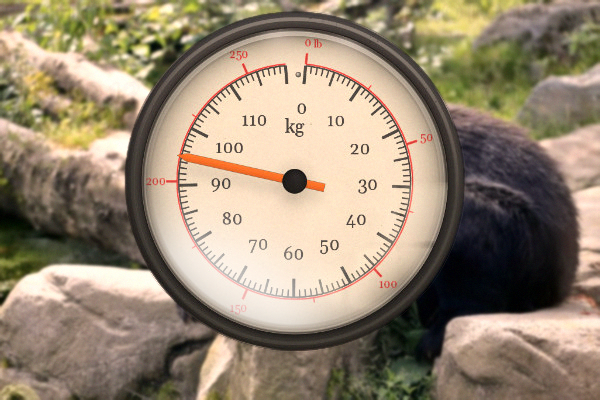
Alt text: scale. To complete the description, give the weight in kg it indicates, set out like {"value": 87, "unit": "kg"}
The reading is {"value": 95, "unit": "kg"}
